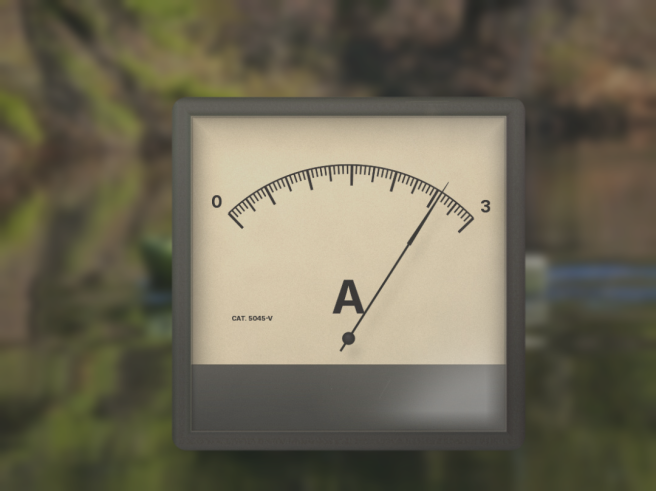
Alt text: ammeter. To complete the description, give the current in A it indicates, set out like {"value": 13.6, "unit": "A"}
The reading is {"value": 2.55, "unit": "A"}
